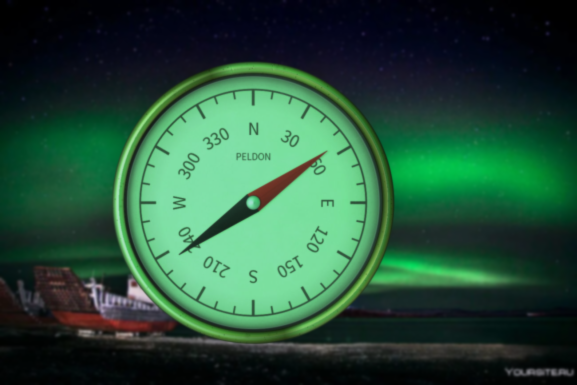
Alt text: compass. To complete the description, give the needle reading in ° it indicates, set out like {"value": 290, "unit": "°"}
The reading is {"value": 55, "unit": "°"}
